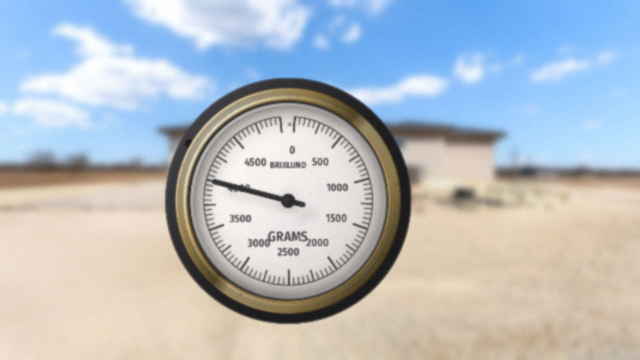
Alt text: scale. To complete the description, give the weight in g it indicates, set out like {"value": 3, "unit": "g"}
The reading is {"value": 4000, "unit": "g"}
